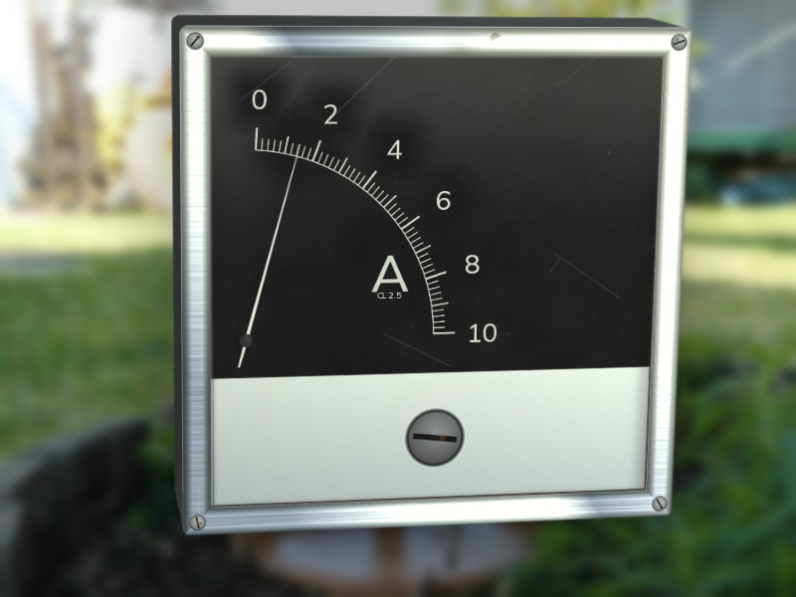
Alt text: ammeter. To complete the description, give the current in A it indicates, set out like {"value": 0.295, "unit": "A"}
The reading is {"value": 1.4, "unit": "A"}
